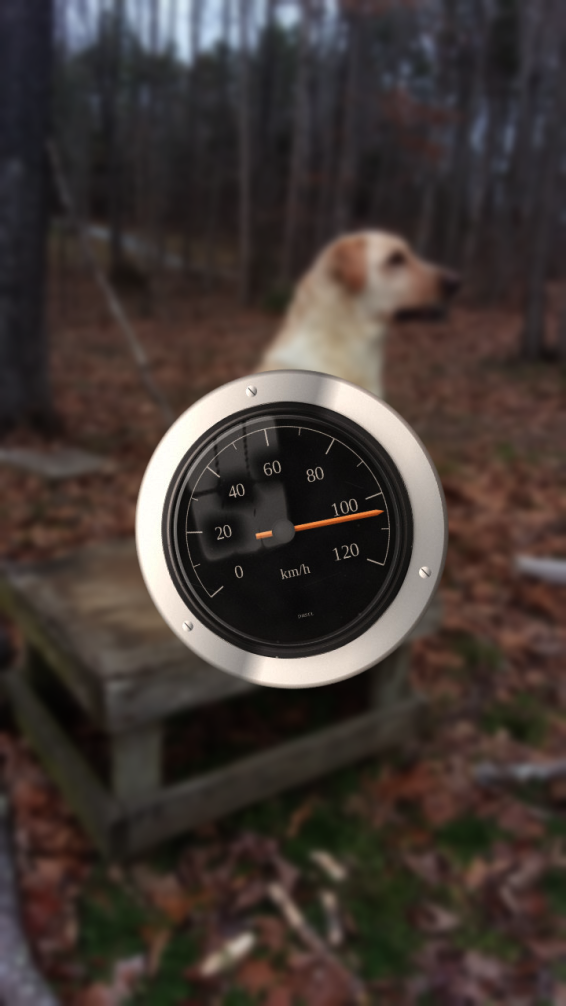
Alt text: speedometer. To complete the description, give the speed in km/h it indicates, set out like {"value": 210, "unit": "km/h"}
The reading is {"value": 105, "unit": "km/h"}
